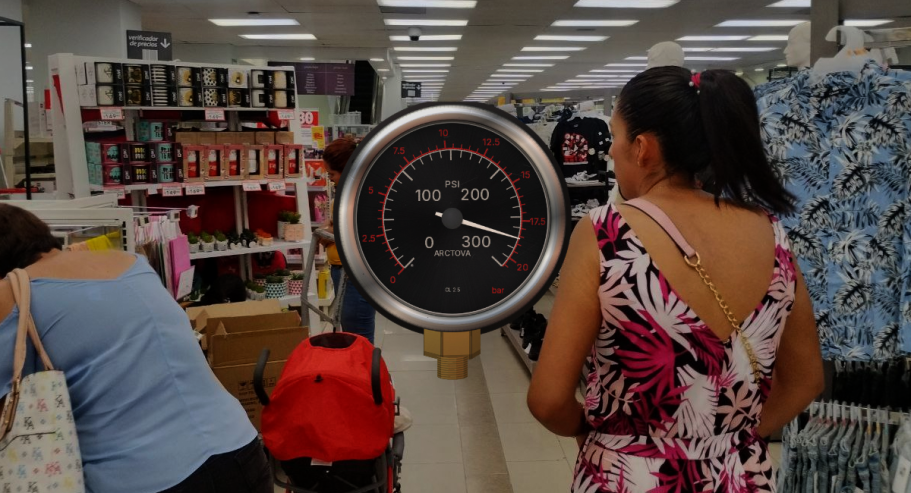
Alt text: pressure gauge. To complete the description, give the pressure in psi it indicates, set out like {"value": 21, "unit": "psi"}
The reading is {"value": 270, "unit": "psi"}
